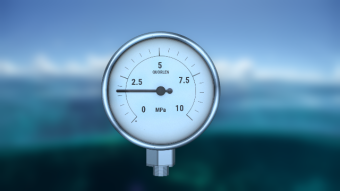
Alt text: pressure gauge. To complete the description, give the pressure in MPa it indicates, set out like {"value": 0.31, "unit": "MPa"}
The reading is {"value": 1.75, "unit": "MPa"}
